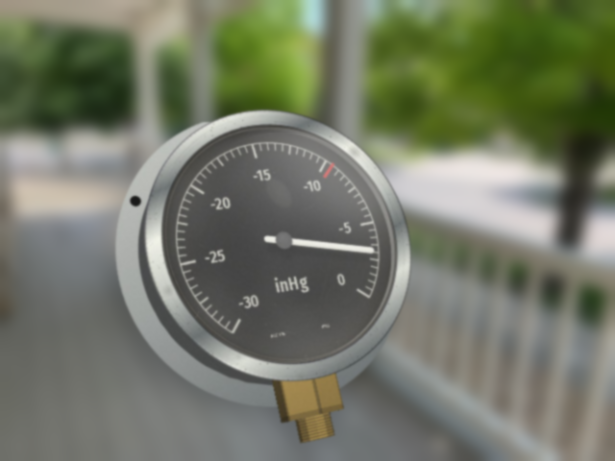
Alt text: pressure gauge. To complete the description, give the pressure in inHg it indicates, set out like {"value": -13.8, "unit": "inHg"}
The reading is {"value": -3, "unit": "inHg"}
